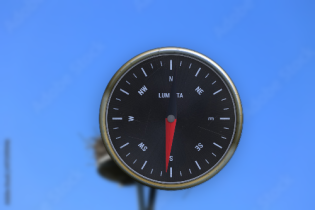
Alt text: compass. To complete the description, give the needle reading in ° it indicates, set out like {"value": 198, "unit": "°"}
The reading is {"value": 185, "unit": "°"}
